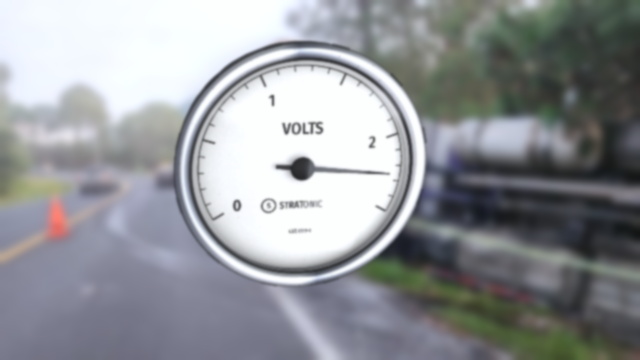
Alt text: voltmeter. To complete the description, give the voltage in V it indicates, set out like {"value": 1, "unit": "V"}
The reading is {"value": 2.25, "unit": "V"}
